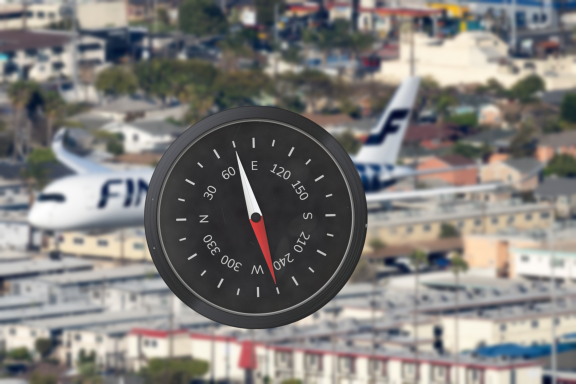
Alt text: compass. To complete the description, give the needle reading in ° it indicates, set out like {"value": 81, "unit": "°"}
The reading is {"value": 255, "unit": "°"}
